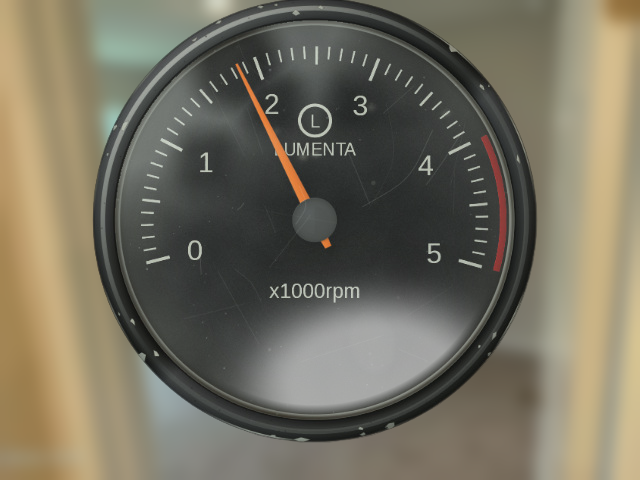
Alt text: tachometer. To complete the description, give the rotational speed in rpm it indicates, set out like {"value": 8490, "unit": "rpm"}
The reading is {"value": 1850, "unit": "rpm"}
